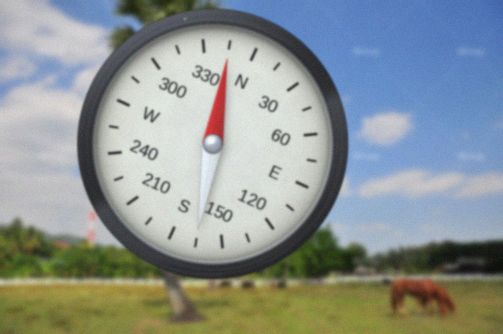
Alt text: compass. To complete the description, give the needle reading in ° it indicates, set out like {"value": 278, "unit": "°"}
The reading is {"value": 345, "unit": "°"}
